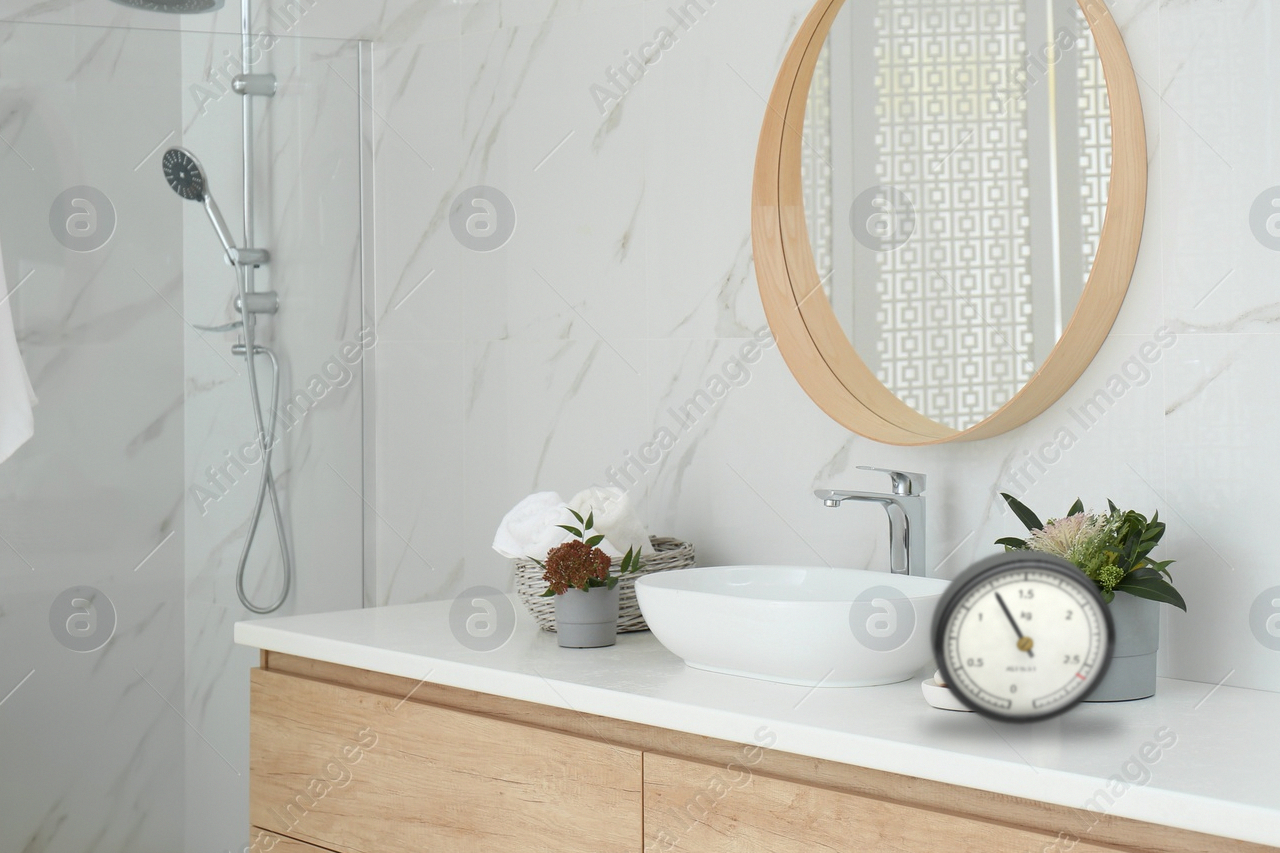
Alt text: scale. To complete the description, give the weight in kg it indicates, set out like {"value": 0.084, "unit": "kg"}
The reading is {"value": 1.25, "unit": "kg"}
